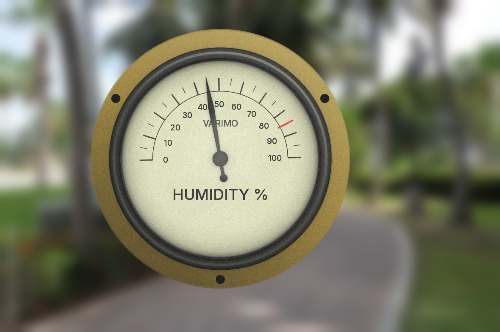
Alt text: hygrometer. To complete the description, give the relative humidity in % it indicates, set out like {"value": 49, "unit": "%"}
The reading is {"value": 45, "unit": "%"}
